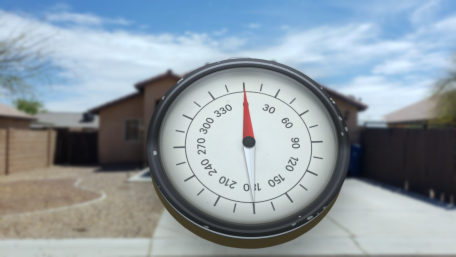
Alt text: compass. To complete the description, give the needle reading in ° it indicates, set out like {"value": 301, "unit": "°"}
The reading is {"value": 0, "unit": "°"}
